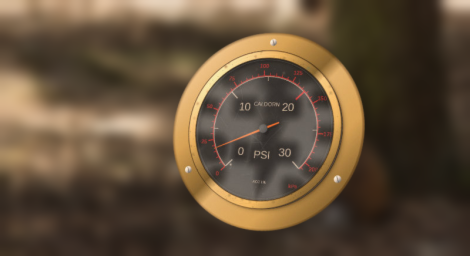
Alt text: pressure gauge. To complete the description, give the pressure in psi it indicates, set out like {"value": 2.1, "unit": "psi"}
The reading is {"value": 2.5, "unit": "psi"}
